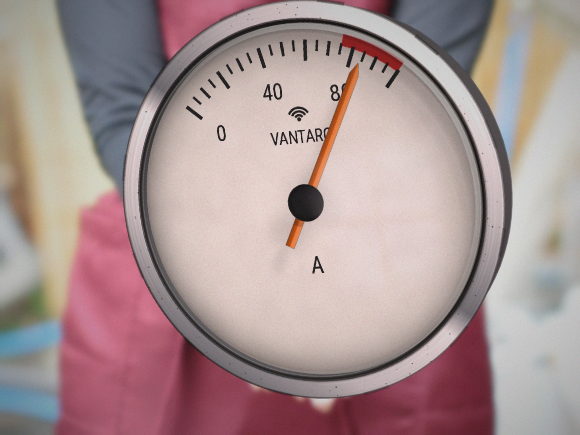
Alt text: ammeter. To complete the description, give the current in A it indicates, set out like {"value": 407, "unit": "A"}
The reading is {"value": 85, "unit": "A"}
